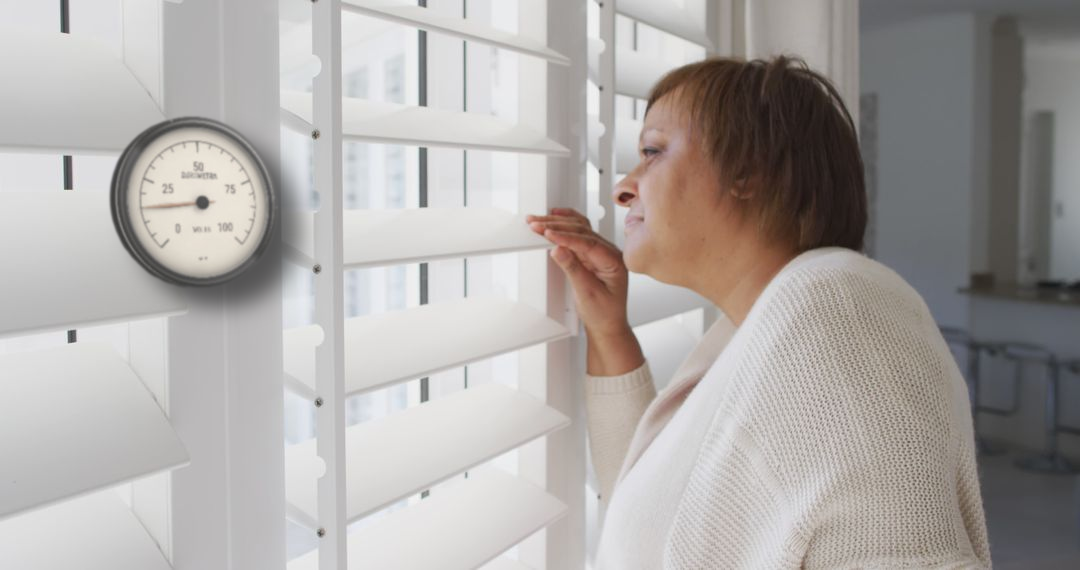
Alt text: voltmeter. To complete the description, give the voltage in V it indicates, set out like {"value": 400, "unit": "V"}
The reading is {"value": 15, "unit": "V"}
